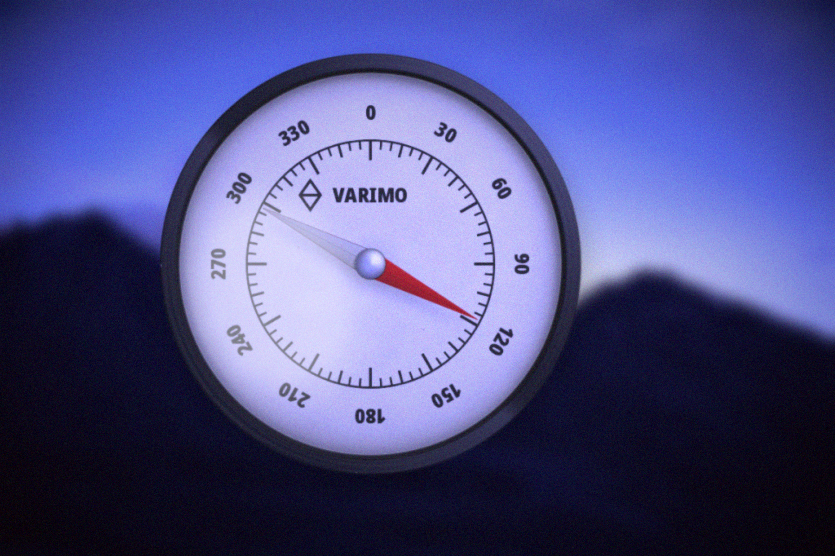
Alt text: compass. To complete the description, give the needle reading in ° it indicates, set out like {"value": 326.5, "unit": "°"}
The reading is {"value": 117.5, "unit": "°"}
